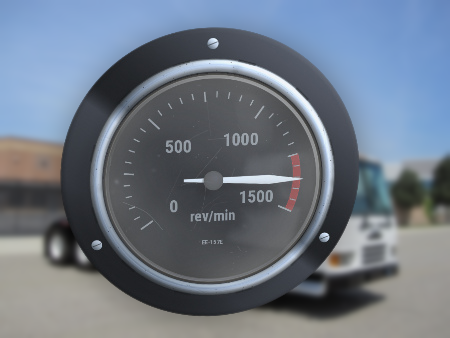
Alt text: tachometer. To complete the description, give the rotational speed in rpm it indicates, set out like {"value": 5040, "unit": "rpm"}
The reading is {"value": 1350, "unit": "rpm"}
